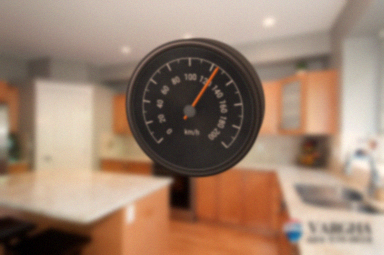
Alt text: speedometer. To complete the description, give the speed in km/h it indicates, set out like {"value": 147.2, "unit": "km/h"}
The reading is {"value": 125, "unit": "km/h"}
